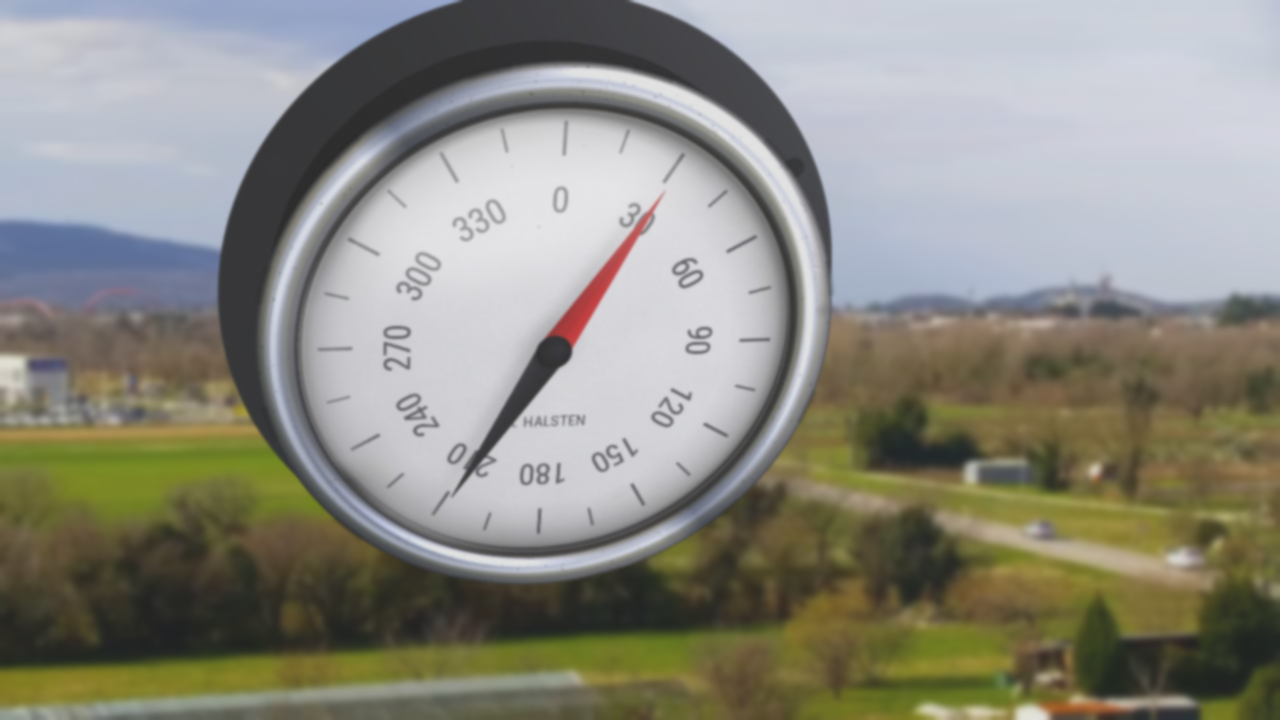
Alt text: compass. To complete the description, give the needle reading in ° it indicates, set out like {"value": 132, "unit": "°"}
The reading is {"value": 30, "unit": "°"}
